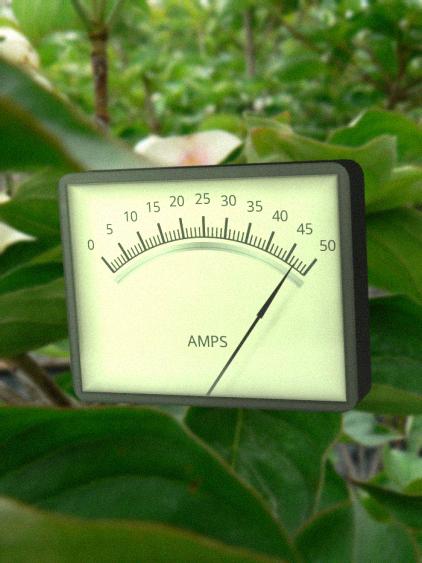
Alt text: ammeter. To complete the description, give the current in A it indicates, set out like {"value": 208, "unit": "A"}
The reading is {"value": 47, "unit": "A"}
